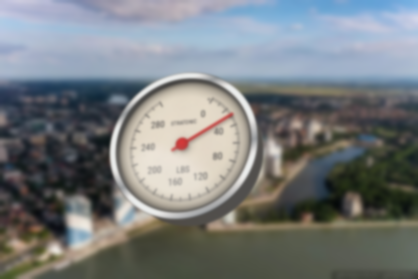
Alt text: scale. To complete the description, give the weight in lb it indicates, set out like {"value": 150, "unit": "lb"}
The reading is {"value": 30, "unit": "lb"}
